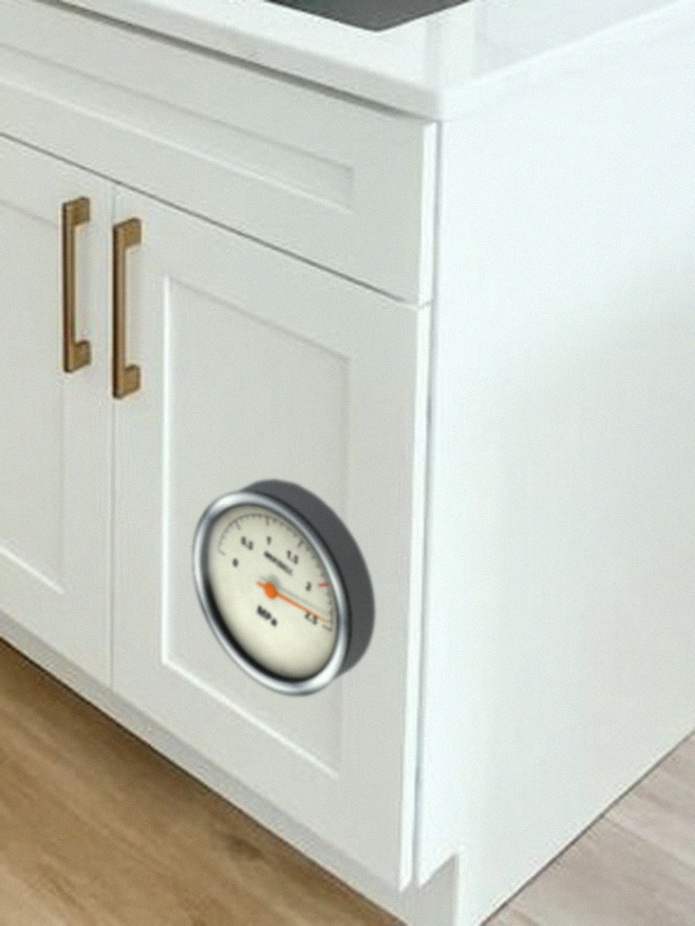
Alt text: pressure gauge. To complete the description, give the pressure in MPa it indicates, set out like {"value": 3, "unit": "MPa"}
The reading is {"value": 2.4, "unit": "MPa"}
